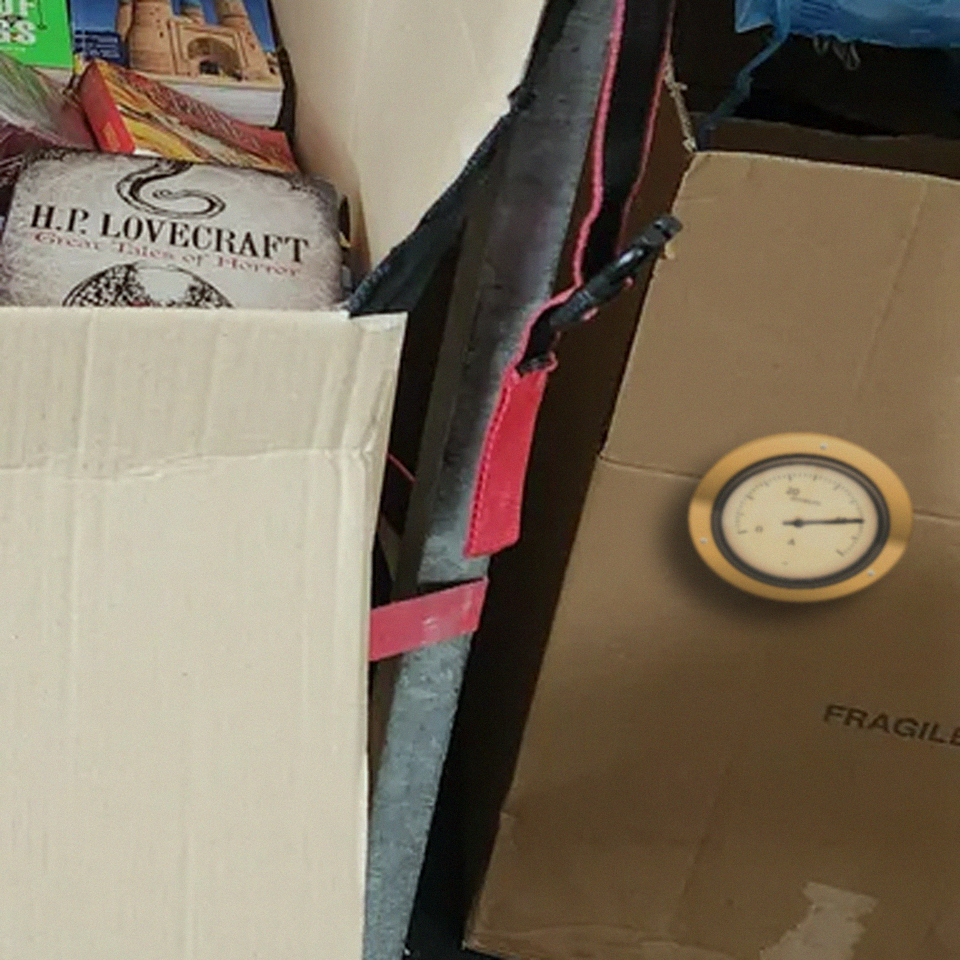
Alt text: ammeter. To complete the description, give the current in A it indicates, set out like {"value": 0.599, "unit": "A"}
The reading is {"value": 40, "unit": "A"}
